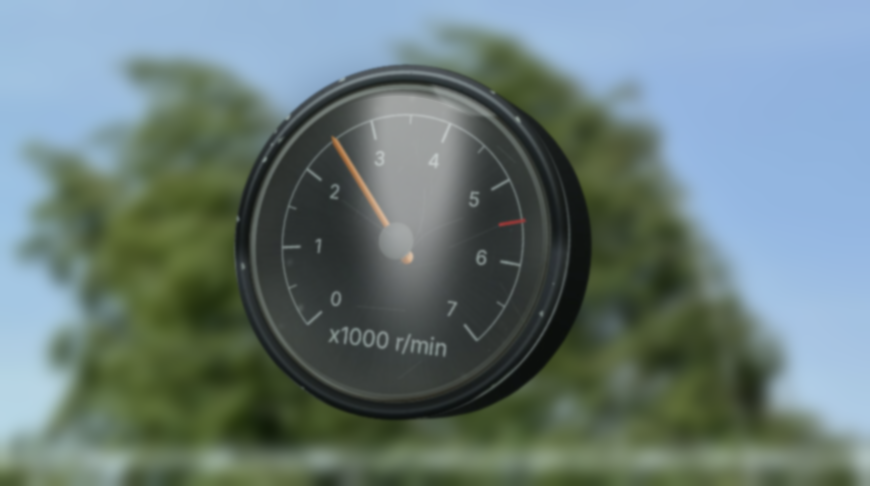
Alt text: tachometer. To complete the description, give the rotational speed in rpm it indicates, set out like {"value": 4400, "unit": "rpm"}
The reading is {"value": 2500, "unit": "rpm"}
